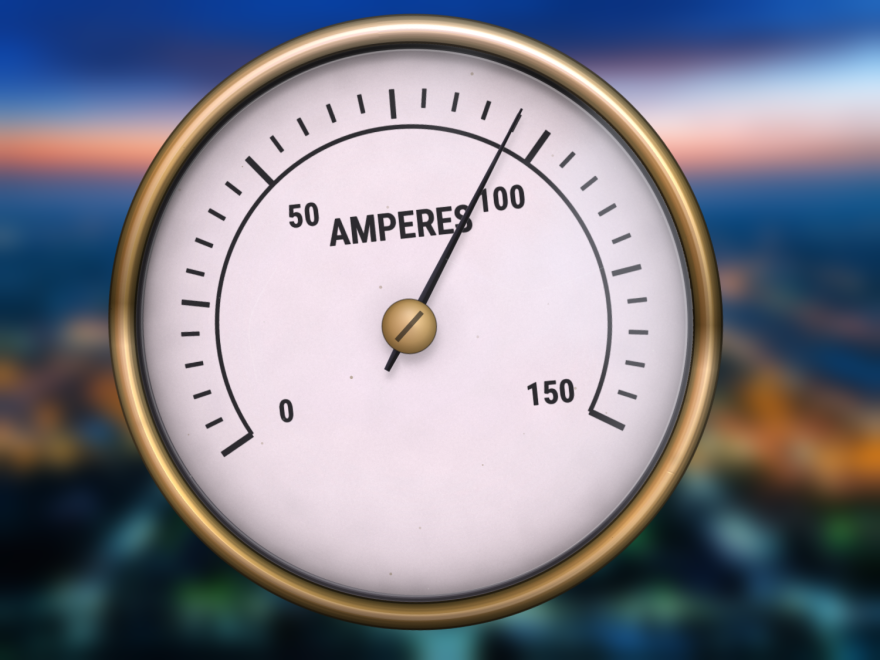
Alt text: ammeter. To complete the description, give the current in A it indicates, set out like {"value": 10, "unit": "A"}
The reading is {"value": 95, "unit": "A"}
